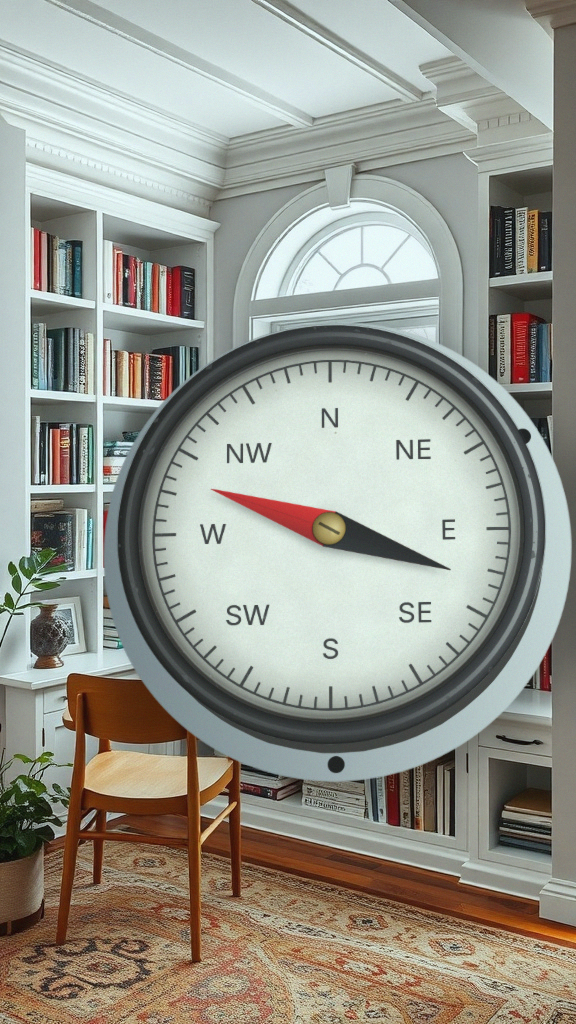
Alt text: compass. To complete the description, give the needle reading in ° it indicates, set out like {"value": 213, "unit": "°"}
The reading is {"value": 290, "unit": "°"}
